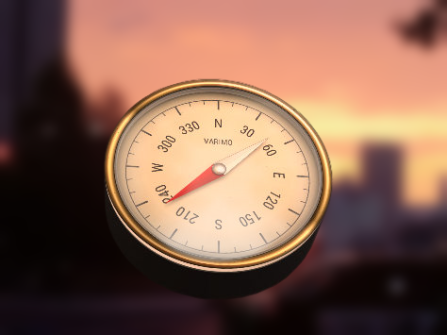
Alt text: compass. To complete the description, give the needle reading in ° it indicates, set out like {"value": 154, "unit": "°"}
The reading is {"value": 230, "unit": "°"}
